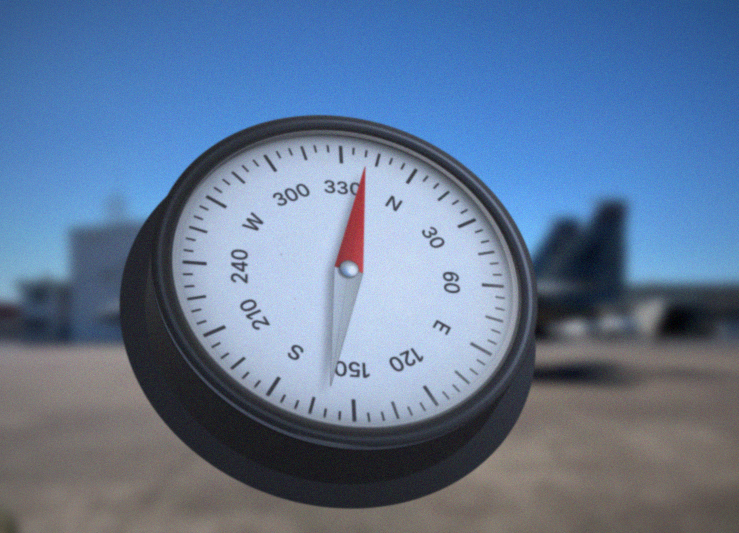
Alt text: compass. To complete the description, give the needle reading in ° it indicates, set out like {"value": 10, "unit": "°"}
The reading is {"value": 340, "unit": "°"}
